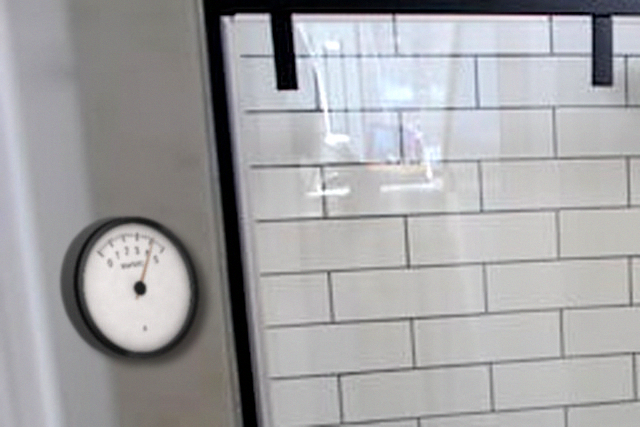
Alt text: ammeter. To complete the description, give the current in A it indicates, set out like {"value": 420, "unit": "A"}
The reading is {"value": 4, "unit": "A"}
